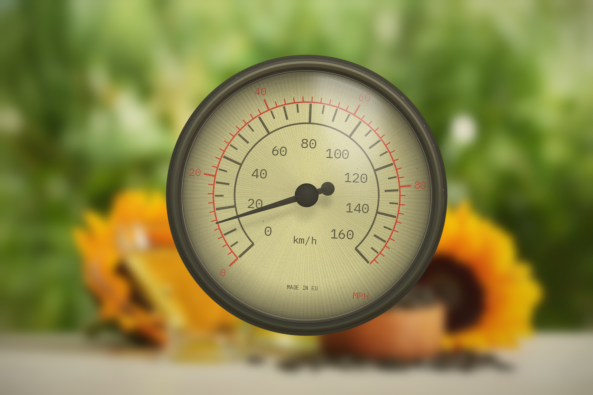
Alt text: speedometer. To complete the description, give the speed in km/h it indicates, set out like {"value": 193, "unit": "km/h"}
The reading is {"value": 15, "unit": "km/h"}
